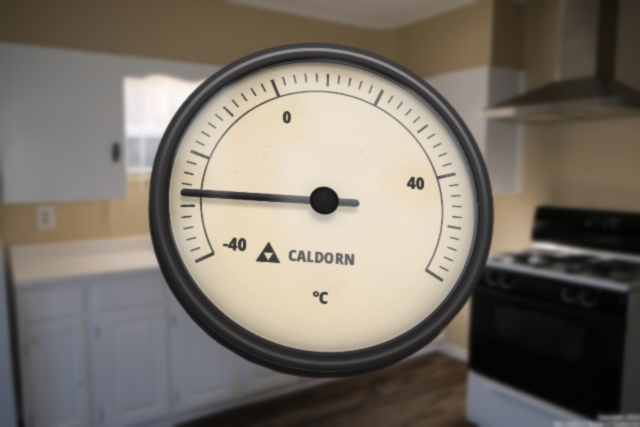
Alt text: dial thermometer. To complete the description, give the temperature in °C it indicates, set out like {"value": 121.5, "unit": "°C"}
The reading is {"value": -28, "unit": "°C"}
